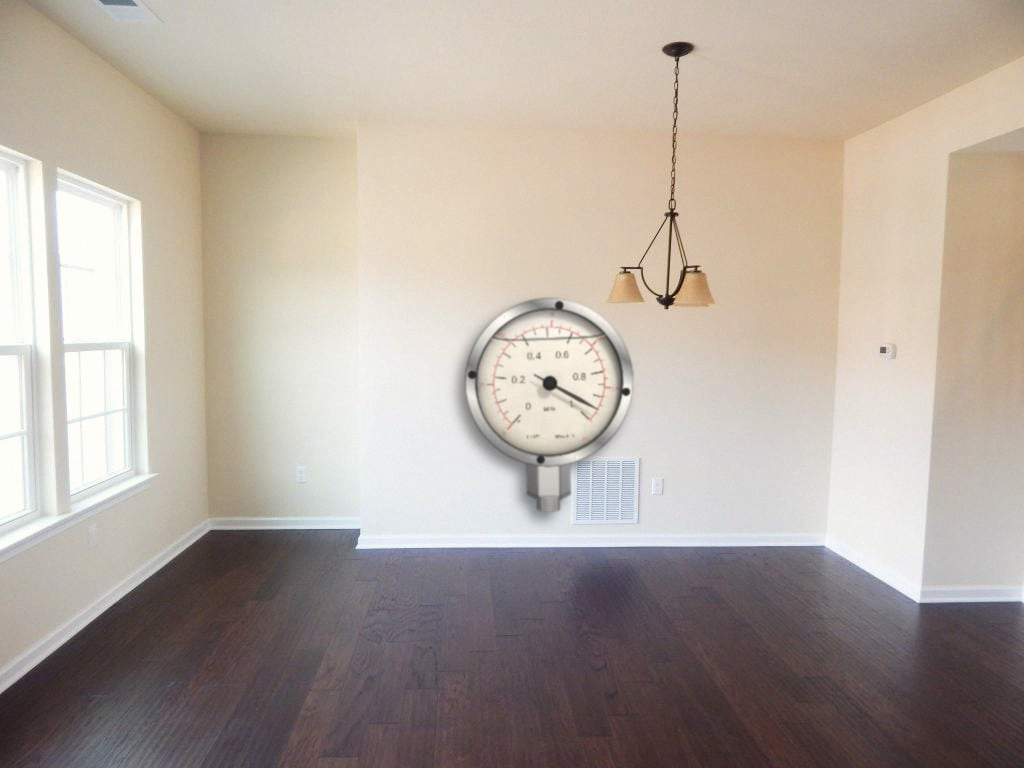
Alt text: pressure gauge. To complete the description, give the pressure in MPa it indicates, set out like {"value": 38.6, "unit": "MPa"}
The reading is {"value": 0.95, "unit": "MPa"}
